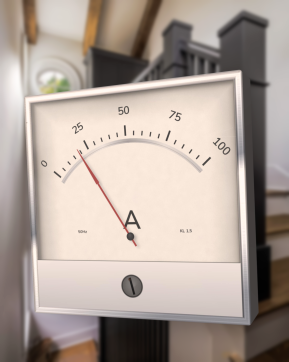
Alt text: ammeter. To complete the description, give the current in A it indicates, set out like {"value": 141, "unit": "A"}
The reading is {"value": 20, "unit": "A"}
